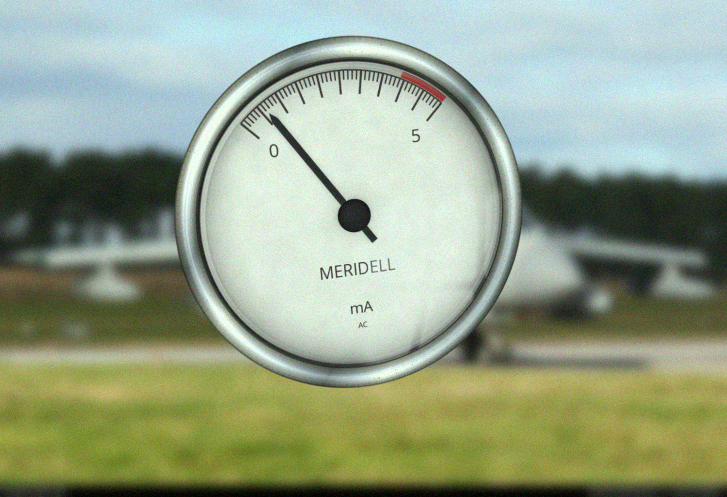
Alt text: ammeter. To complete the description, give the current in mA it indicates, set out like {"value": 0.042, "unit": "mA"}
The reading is {"value": 0.6, "unit": "mA"}
